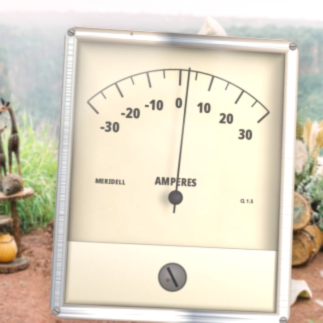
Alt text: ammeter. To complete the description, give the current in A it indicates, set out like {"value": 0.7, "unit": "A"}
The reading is {"value": 2.5, "unit": "A"}
